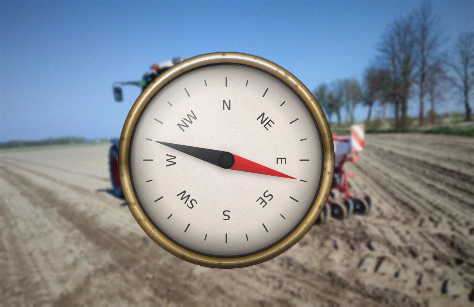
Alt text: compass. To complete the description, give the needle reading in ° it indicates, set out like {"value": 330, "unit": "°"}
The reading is {"value": 105, "unit": "°"}
